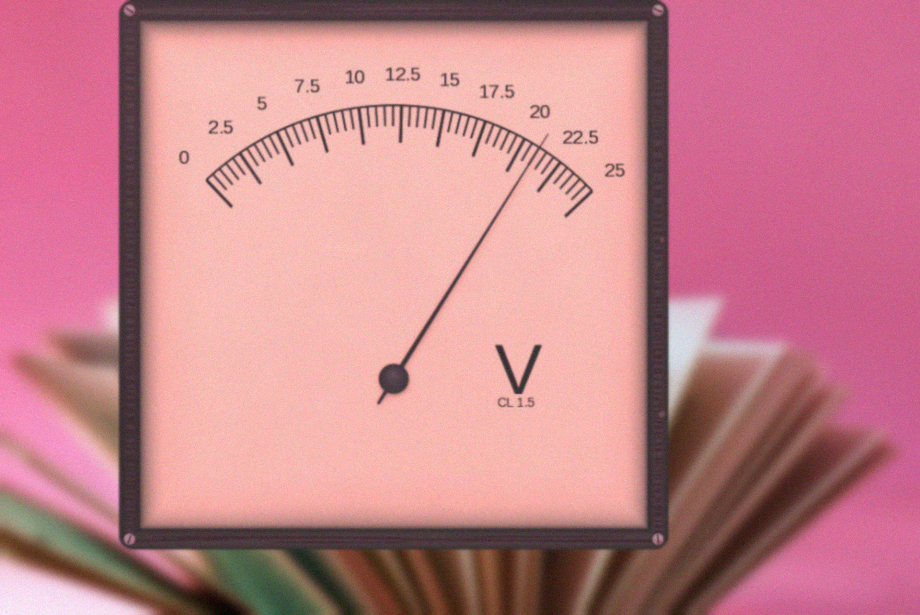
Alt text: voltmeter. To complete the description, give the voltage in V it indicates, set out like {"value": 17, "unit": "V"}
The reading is {"value": 21, "unit": "V"}
